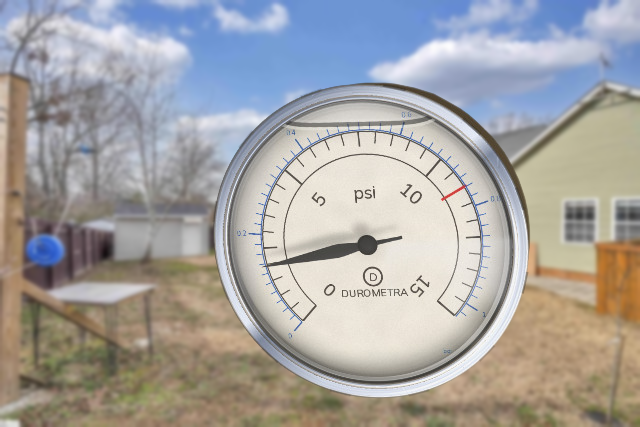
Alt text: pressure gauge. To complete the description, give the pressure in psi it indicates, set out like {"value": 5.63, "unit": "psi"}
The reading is {"value": 2, "unit": "psi"}
